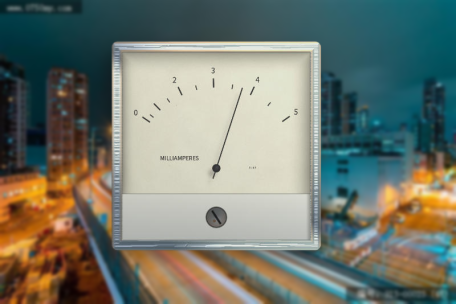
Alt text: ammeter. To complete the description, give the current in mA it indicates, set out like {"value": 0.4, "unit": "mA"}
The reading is {"value": 3.75, "unit": "mA"}
